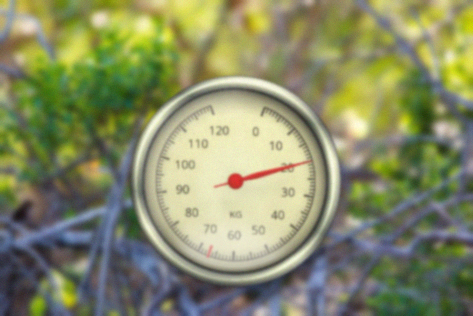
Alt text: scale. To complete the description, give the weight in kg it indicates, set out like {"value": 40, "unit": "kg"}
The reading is {"value": 20, "unit": "kg"}
